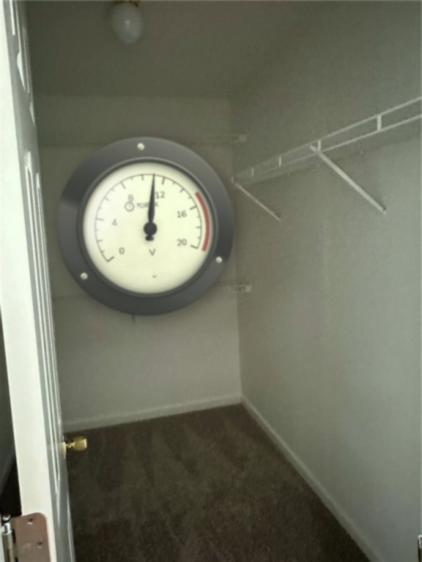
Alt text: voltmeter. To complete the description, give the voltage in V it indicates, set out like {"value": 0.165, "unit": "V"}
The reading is {"value": 11, "unit": "V"}
